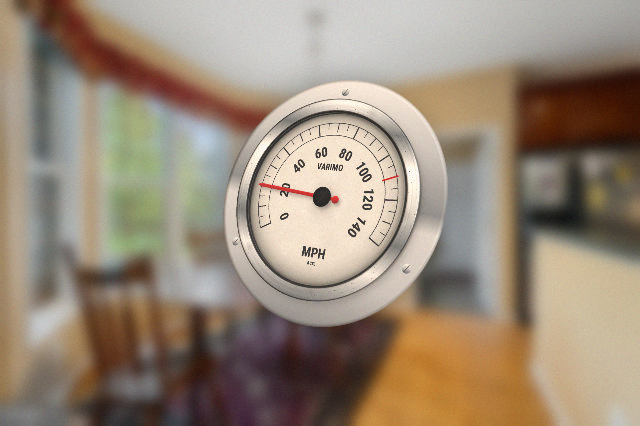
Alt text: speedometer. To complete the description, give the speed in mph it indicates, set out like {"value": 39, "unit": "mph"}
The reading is {"value": 20, "unit": "mph"}
